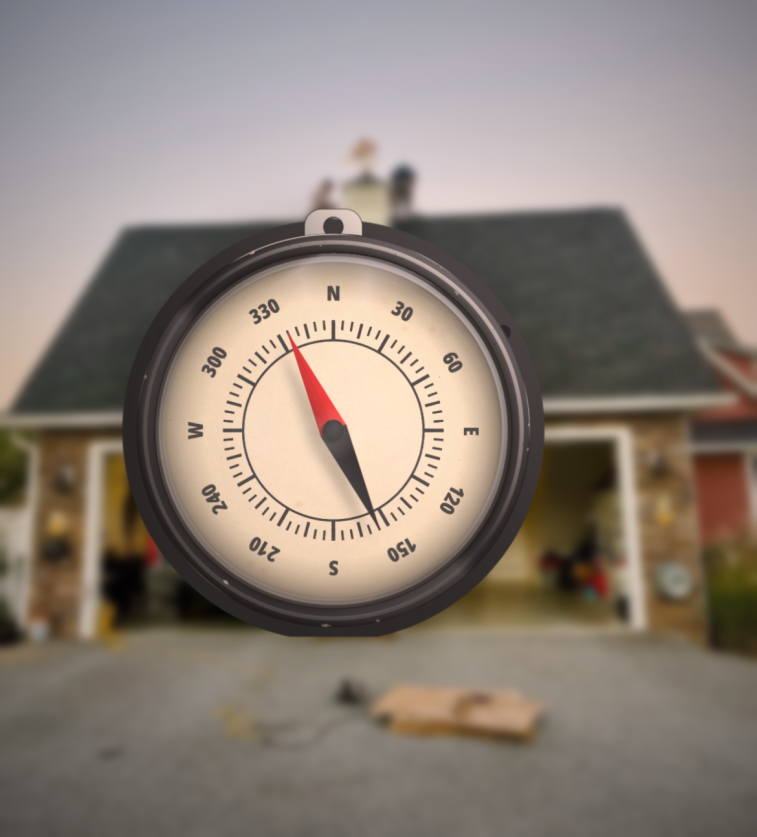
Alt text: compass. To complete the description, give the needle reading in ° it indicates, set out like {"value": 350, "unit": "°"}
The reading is {"value": 335, "unit": "°"}
